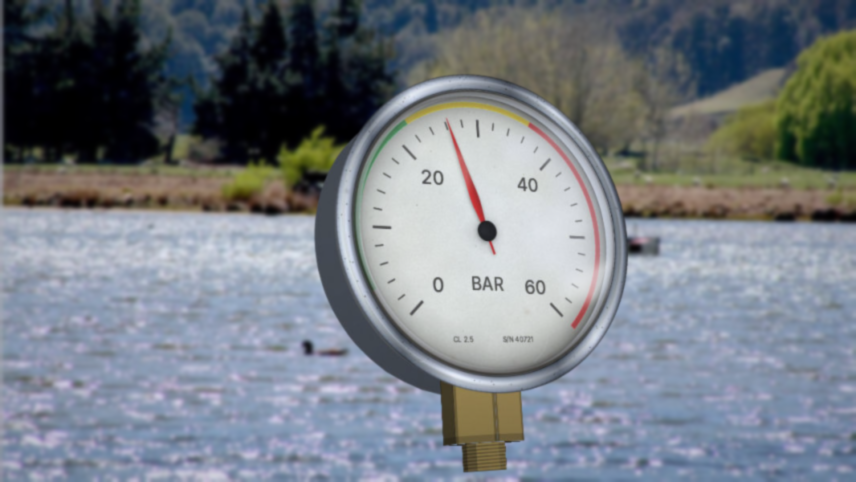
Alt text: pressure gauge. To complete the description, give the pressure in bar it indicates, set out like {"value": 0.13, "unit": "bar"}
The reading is {"value": 26, "unit": "bar"}
